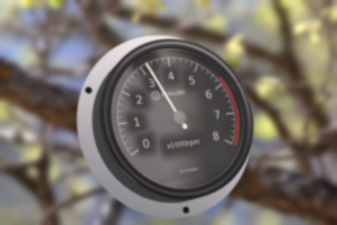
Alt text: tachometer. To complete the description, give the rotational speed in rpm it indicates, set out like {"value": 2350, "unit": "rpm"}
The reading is {"value": 3200, "unit": "rpm"}
